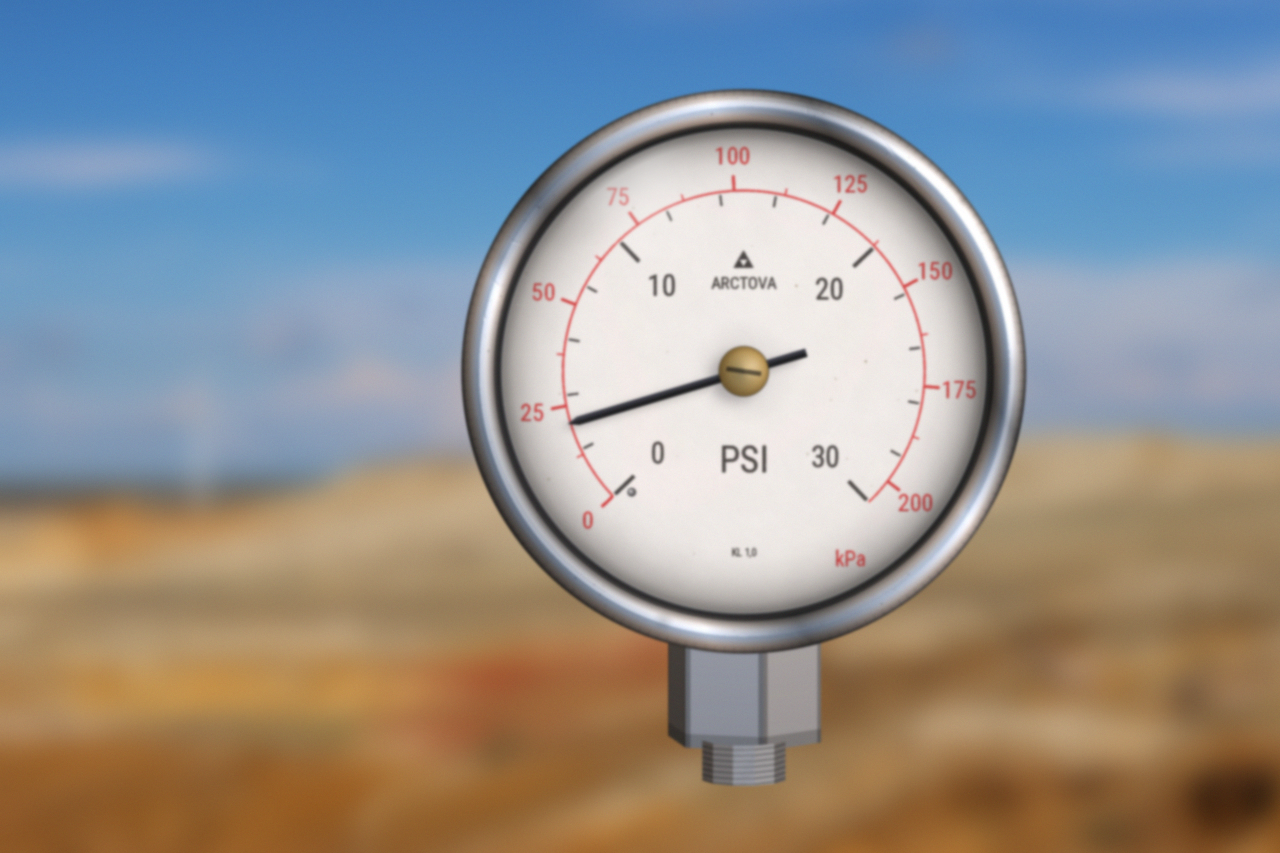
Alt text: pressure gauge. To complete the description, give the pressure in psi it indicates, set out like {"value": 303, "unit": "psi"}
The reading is {"value": 3, "unit": "psi"}
